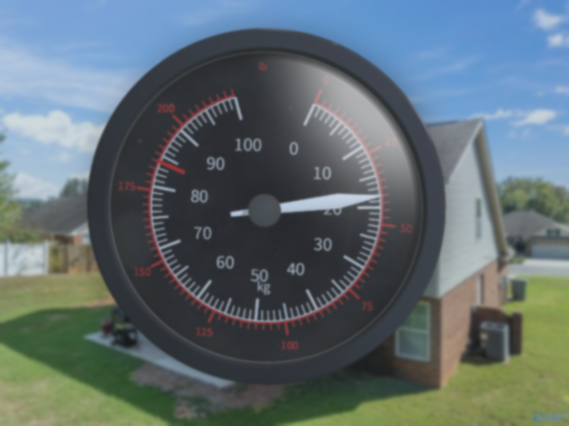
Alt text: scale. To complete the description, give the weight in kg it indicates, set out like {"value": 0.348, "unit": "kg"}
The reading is {"value": 18, "unit": "kg"}
